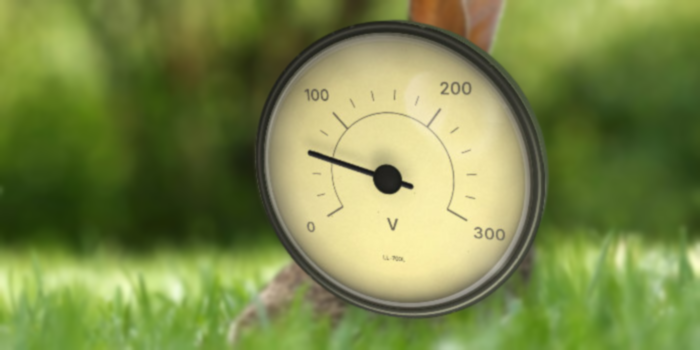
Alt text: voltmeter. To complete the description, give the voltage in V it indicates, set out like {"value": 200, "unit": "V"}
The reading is {"value": 60, "unit": "V"}
